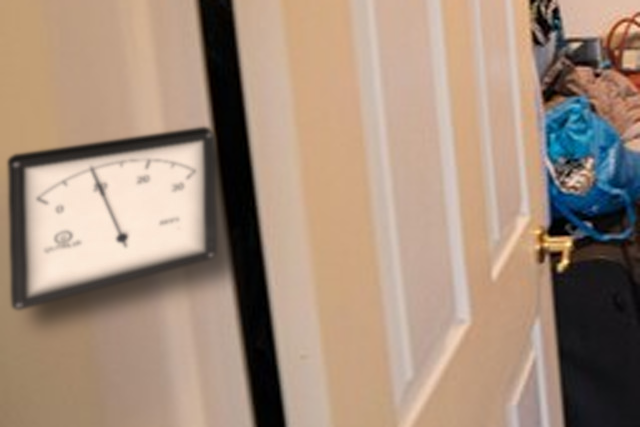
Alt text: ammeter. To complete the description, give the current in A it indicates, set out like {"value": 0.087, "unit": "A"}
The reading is {"value": 10, "unit": "A"}
